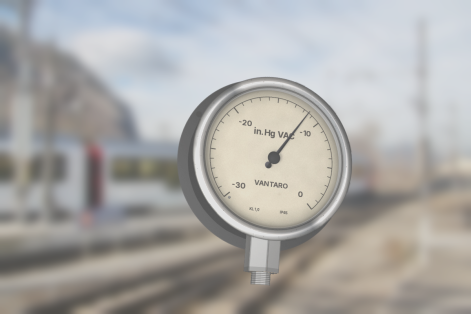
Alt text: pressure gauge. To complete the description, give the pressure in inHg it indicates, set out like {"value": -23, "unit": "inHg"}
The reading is {"value": -11.5, "unit": "inHg"}
